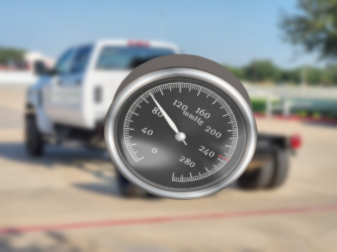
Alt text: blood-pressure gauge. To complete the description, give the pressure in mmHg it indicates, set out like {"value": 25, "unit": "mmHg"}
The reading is {"value": 90, "unit": "mmHg"}
